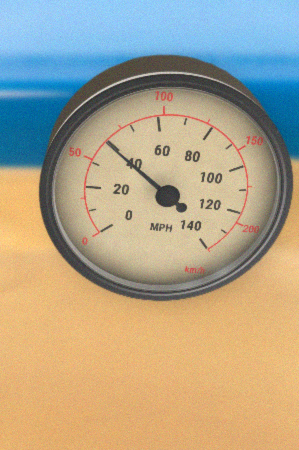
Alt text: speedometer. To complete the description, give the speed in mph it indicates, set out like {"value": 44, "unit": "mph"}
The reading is {"value": 40, "unit": "mph"}
